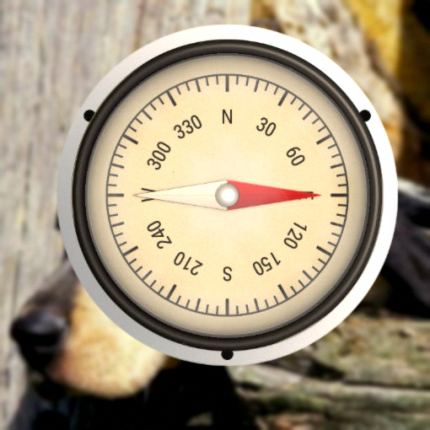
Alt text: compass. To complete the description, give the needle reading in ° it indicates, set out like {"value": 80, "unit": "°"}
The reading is {"value": 90, "unit": "°"}
